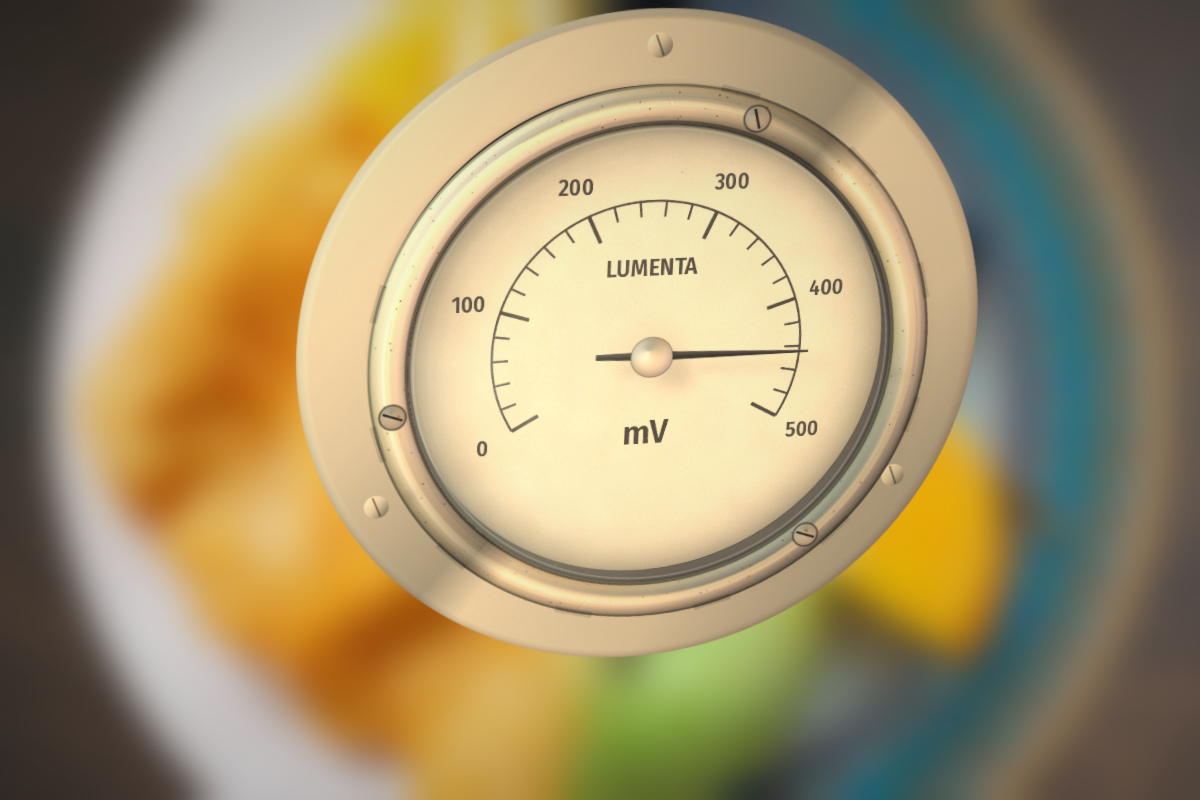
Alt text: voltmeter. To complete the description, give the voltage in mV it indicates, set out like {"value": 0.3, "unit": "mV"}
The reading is {"value": 440, "unit": "mV"}
